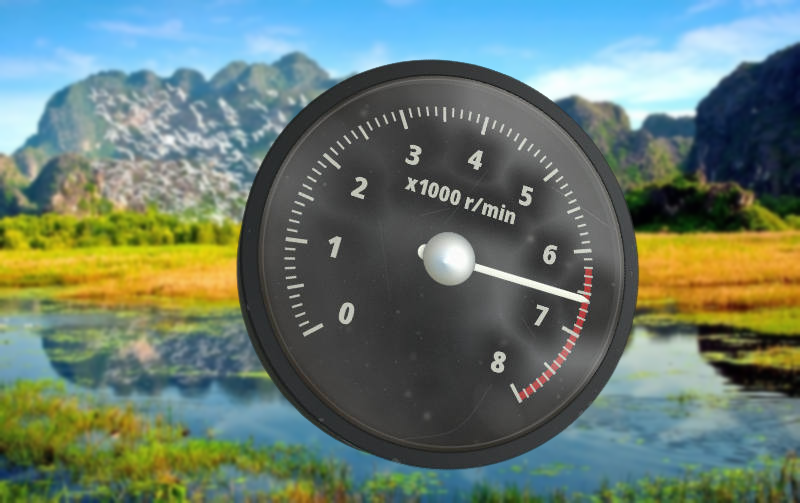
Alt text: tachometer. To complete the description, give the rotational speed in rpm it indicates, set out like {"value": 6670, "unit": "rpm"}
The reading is {"value": 6600, "unit": "rpm"}
